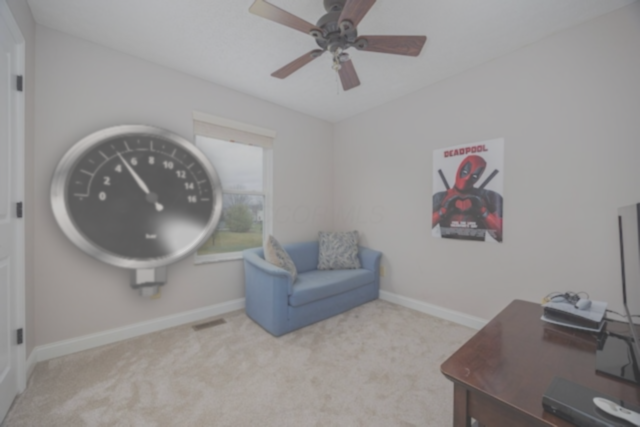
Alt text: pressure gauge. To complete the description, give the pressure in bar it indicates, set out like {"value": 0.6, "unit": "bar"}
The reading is {"value": 5, "unit": "bar"}
